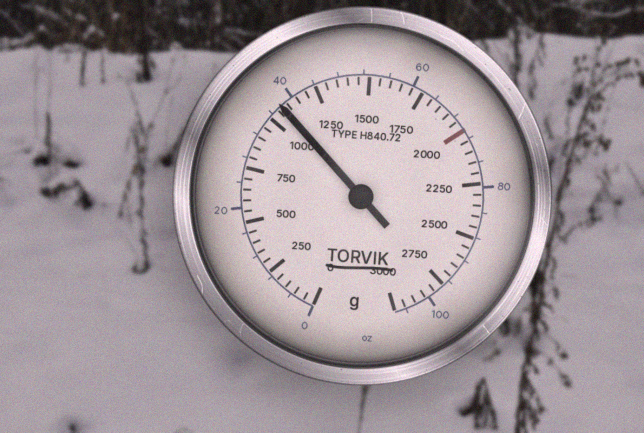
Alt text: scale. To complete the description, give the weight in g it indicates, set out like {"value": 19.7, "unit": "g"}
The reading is {"value": 1075, "unit": "g"}
